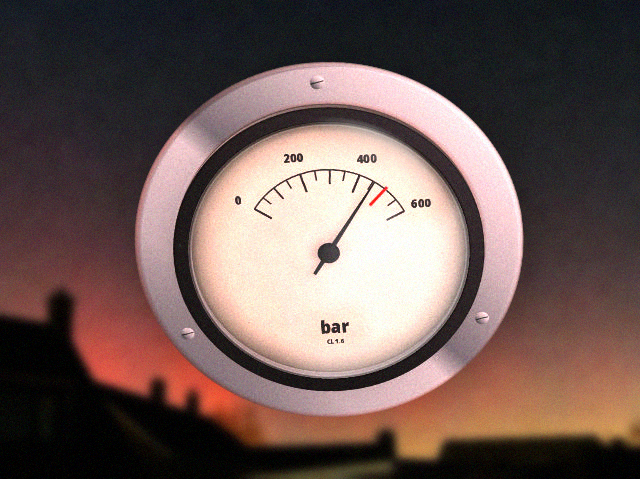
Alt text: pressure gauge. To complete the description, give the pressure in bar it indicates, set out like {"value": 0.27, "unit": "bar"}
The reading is {"value": 450, "unit": "bar"}
